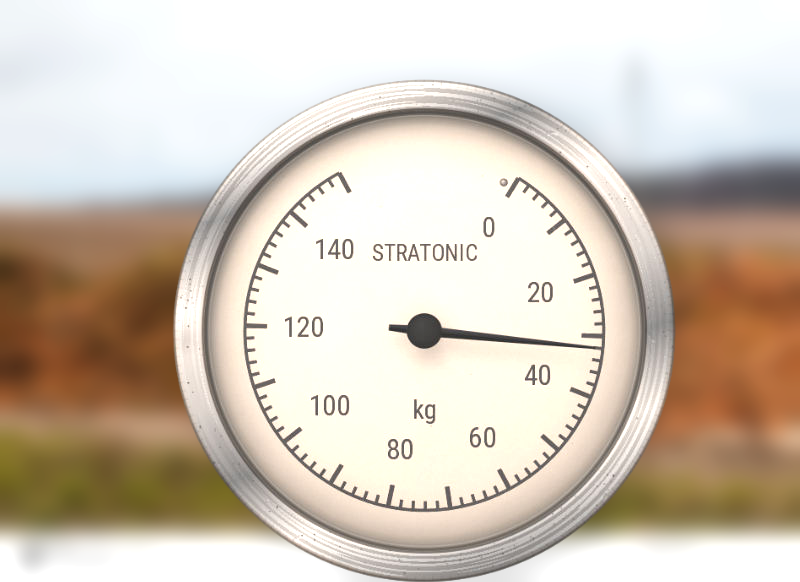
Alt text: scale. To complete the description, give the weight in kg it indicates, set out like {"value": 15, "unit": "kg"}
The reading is {"value": 32, "unit": "kg"}
